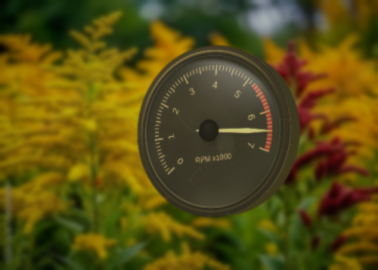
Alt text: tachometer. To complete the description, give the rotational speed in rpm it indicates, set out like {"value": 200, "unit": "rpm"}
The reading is {"value": 6500, "unit": "rpm"}
